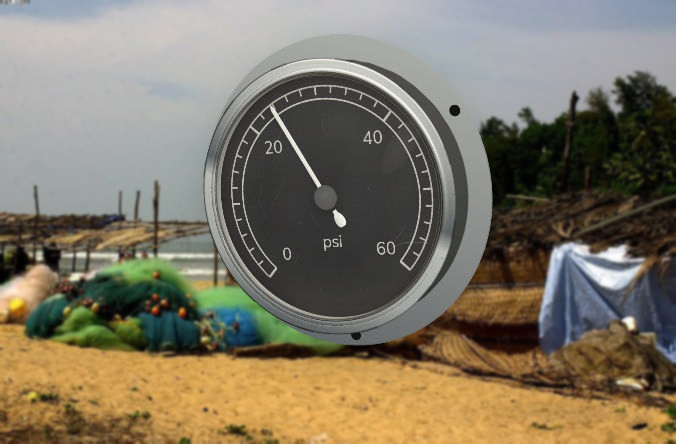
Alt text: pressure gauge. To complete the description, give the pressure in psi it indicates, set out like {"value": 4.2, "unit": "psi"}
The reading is {"value": 24, "unit": "psi"}
